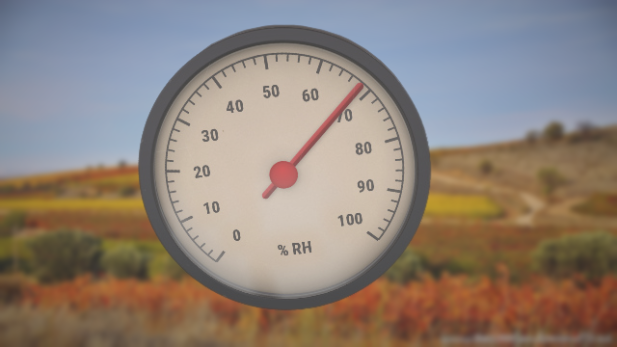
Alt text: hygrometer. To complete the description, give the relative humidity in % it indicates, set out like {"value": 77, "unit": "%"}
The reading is {"value": 68, "unit": "%"}
